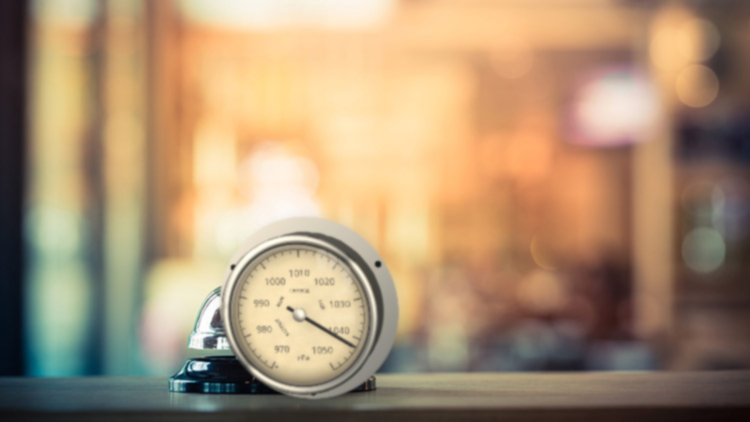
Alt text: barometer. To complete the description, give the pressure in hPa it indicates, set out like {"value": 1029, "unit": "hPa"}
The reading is {"value": 1042, "unit": "hPa"}
